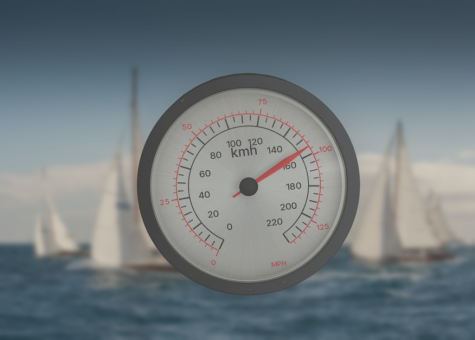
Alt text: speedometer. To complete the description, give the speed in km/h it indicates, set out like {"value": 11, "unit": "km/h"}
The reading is {"value": 155, "unit": "km/h"}
